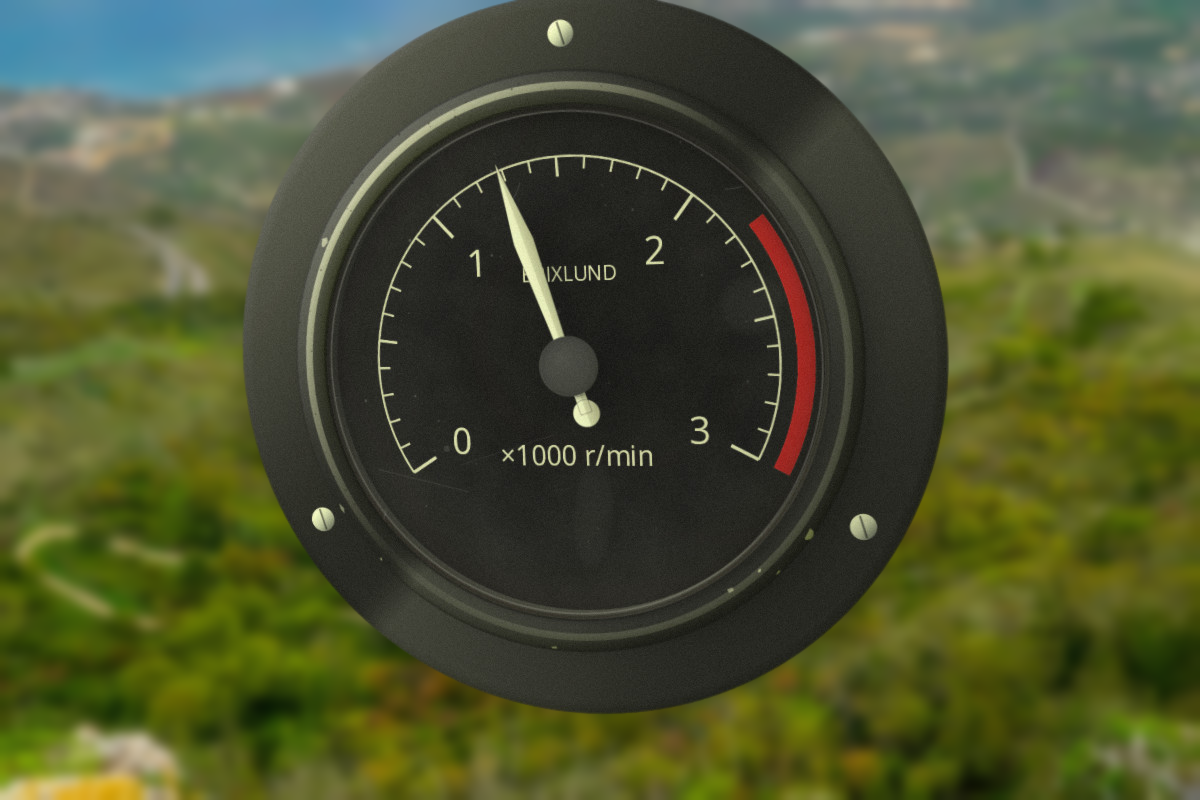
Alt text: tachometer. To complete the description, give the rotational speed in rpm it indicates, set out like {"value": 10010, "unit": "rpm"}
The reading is {"value": 1300, "unit": "rpm"}
